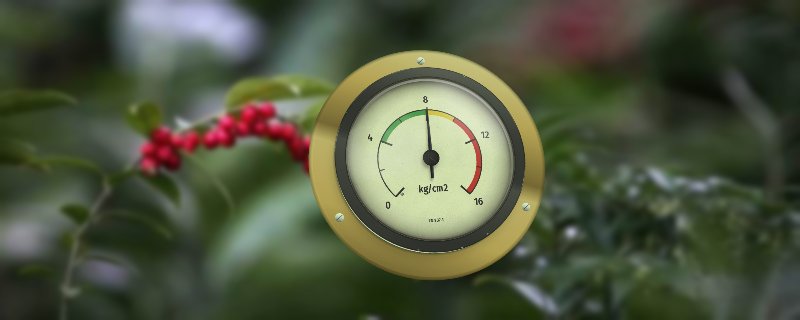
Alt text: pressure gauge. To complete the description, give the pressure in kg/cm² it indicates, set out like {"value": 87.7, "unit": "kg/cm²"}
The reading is {"value": 8, "unit": "kg/cm²"}
